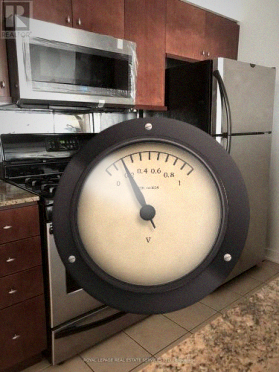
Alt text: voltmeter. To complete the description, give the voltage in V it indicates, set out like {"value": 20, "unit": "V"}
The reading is {"value": 0.2, "unit": "V"}
